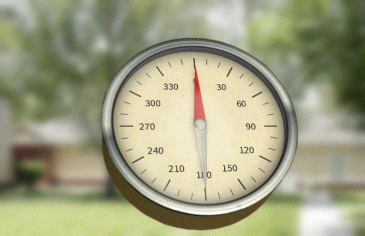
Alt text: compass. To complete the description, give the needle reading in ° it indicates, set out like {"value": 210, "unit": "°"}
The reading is {"value": 0, "unit": "°"}
